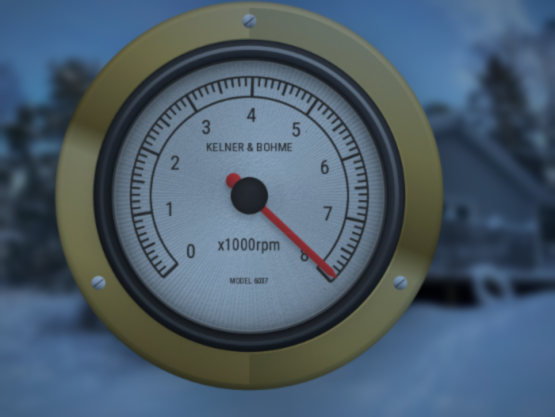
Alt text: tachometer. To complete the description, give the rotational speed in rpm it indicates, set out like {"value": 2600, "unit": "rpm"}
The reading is {"value": 7900, "unit": "rpm"}
